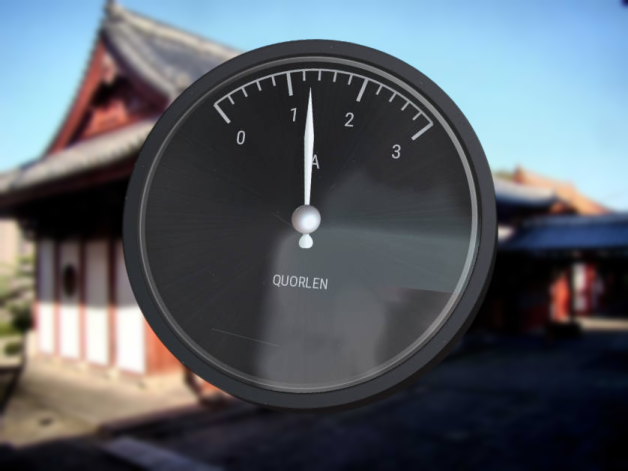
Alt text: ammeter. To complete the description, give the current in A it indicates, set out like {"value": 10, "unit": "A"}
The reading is {"value": 1.3, "unit": "A"}
